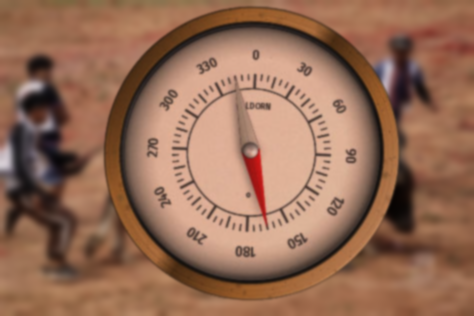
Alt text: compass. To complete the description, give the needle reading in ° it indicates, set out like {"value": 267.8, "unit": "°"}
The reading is {"value": 165, "unit": "°"}
